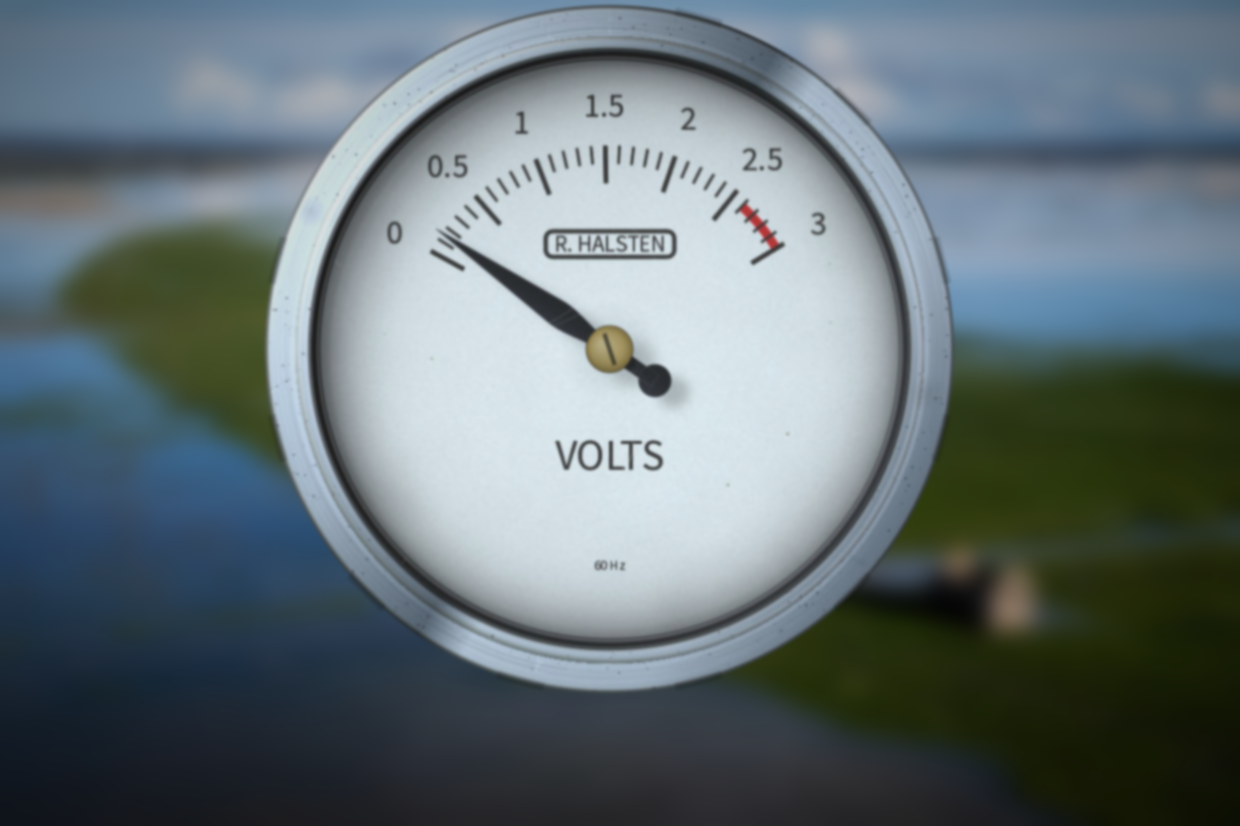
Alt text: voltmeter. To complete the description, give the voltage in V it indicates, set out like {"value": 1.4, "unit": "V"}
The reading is {"value": 0.15, "unit": "V"}
